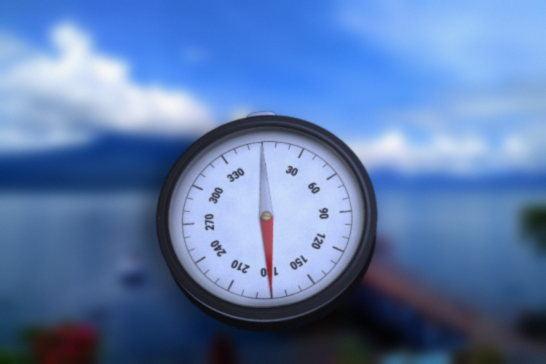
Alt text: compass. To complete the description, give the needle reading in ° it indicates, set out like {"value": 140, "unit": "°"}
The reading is {"value": 180, "unit": "°"}
